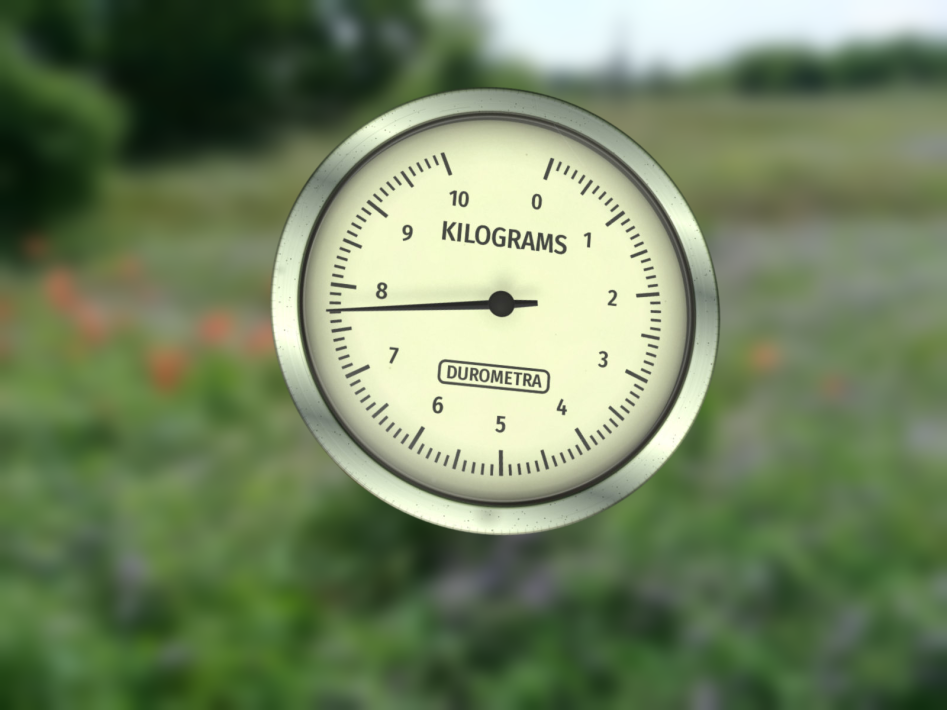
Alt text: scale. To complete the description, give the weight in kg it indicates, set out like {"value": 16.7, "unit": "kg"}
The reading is {"value": 7.7, "unit": "kg"}
